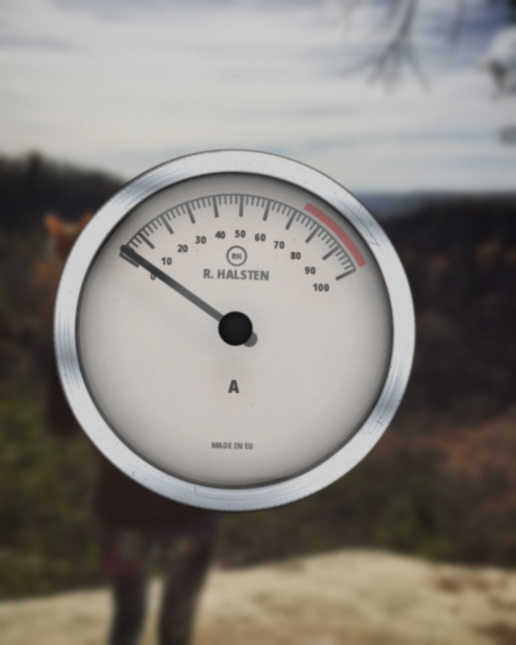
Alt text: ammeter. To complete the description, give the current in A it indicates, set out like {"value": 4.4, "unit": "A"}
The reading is {"value": 2, "unit": "A"}
